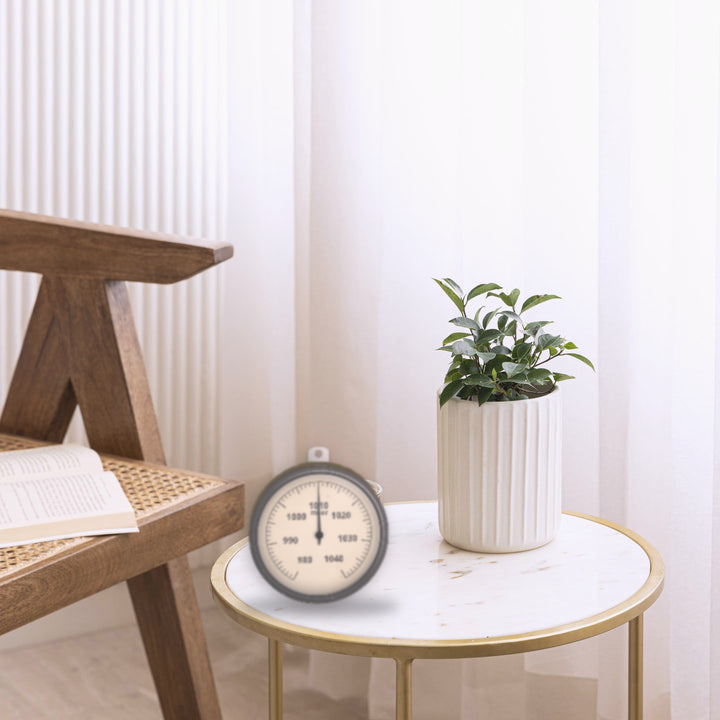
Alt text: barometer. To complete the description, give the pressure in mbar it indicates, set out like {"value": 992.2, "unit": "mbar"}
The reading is {"value": 1010, "unit": "mbar"}
